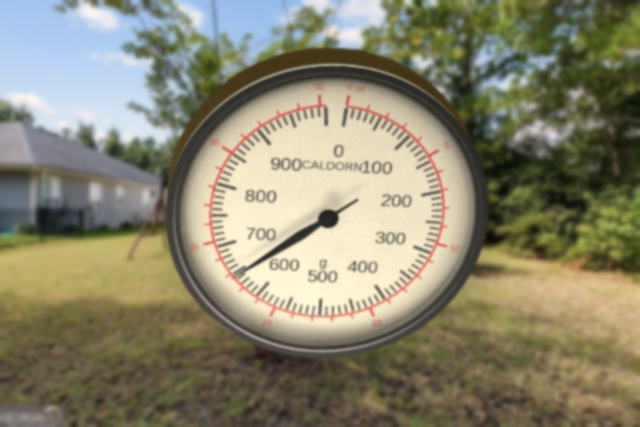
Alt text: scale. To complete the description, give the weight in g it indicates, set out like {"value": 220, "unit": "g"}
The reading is {"value": 650, "unit": "g"}
